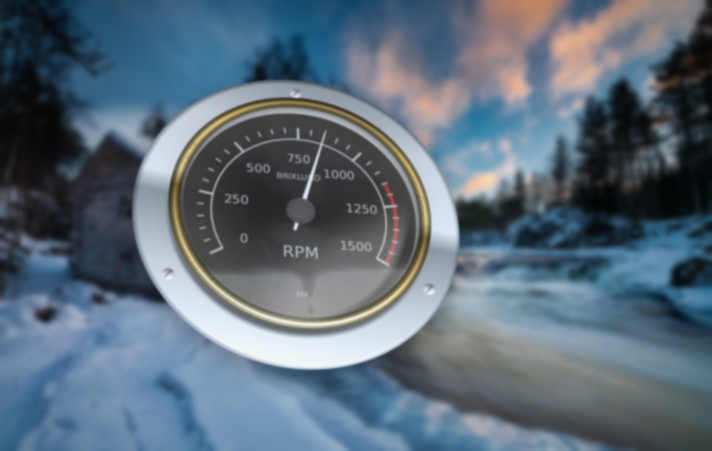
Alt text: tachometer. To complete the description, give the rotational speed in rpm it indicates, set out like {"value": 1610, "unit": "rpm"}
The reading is {"value": 850, "unit": "rpm"}
